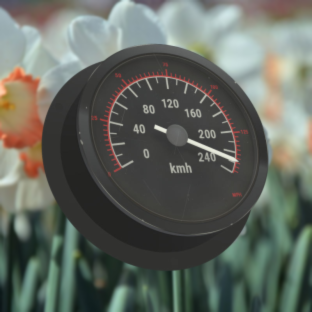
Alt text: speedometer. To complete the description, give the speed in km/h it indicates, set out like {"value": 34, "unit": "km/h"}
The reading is {"value": 230, "unit": "km/h"}
